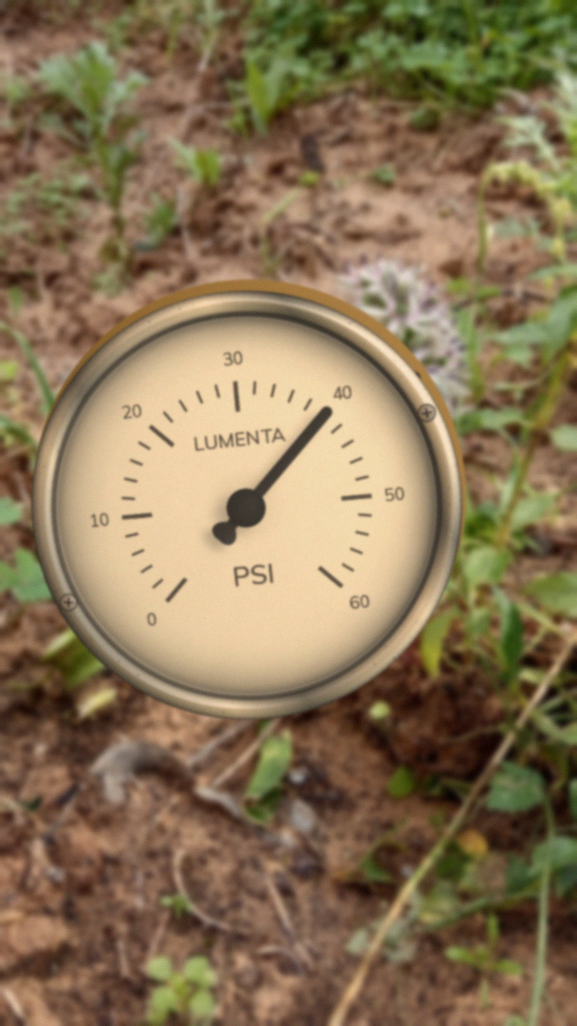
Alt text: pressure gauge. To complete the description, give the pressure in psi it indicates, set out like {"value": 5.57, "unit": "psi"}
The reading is {"value": 40, "unit": "psi"}
